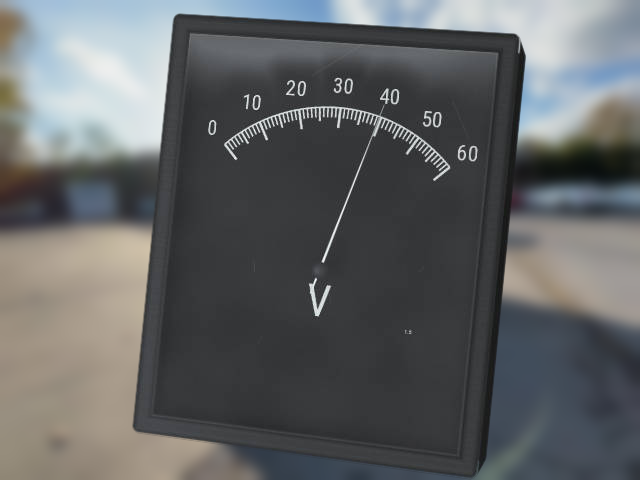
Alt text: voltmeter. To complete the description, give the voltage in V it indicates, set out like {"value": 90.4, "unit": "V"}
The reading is {"value": 40, "unit": "V"}
